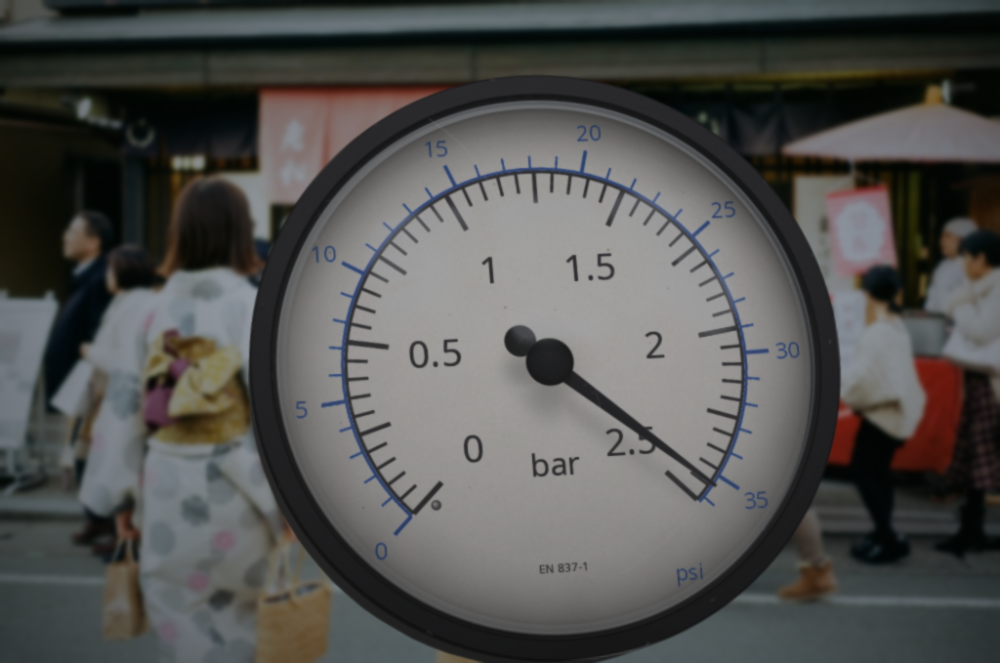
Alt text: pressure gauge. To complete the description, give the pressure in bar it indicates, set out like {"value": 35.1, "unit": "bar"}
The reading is {"value": 2.45, "unit": "bar"}
